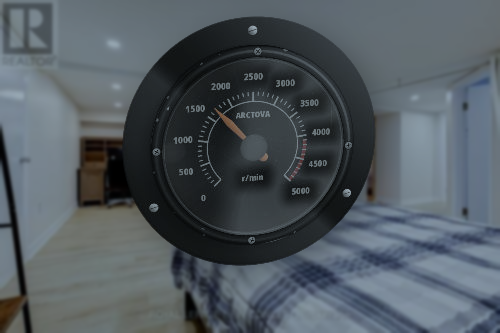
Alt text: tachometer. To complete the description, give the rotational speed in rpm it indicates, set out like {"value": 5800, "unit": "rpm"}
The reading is {"value": 1700, "unit": "rpm"}
